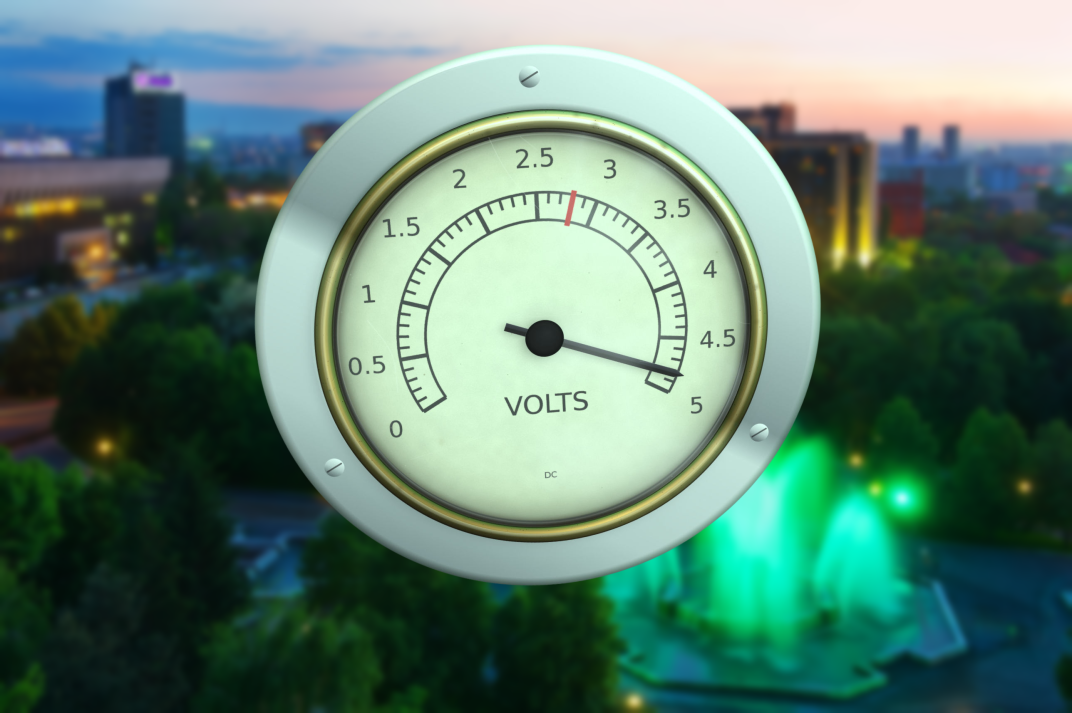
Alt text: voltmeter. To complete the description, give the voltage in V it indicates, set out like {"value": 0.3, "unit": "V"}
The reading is {"value": 4.8, "unit": "V"}
